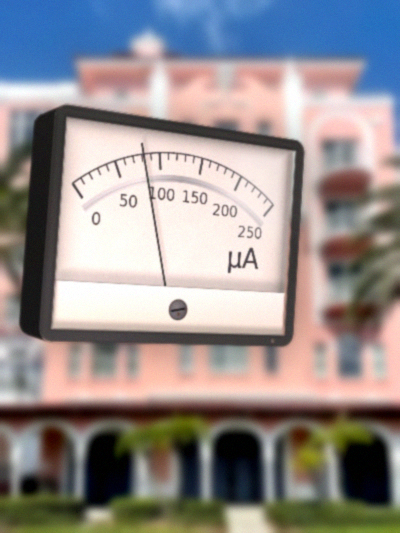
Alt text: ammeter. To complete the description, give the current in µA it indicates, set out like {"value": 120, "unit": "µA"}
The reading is {"value": 80, "unit": "µA"}
